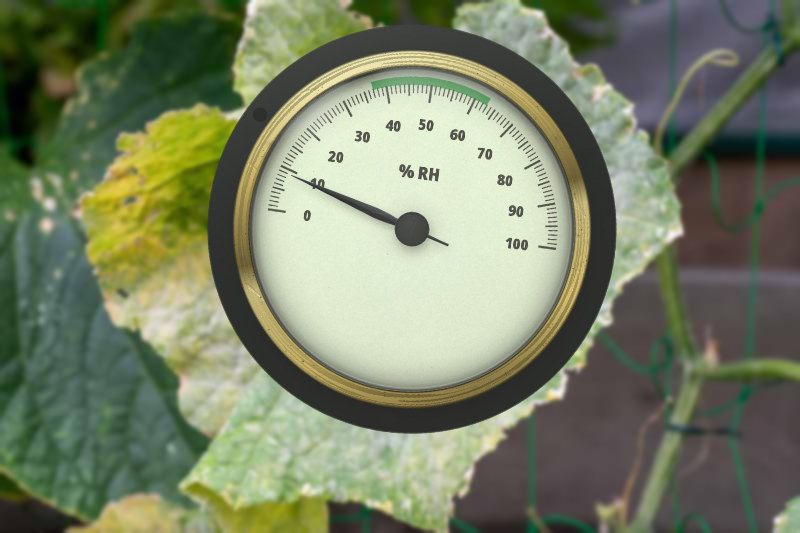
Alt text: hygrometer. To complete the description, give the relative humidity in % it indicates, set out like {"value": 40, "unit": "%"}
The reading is {"value": 9, "unit": "%"}
